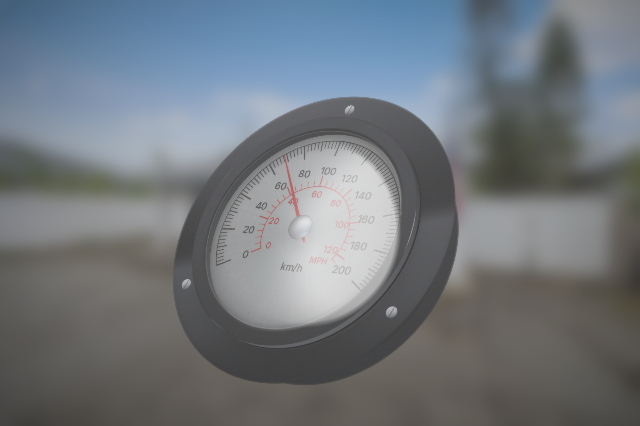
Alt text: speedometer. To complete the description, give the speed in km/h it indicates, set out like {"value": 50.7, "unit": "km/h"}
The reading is {"value": 70, "unit": "km/h"}
